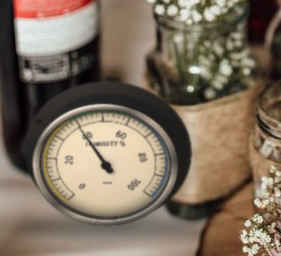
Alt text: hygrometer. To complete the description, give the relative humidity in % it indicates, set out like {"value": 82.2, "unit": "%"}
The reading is {"value": 40, "unit": "%"}
